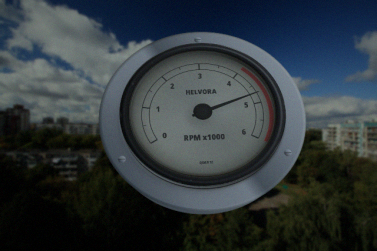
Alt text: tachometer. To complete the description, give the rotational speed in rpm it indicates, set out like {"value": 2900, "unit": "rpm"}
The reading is {"value": 4750, "unit": "rpm"}
